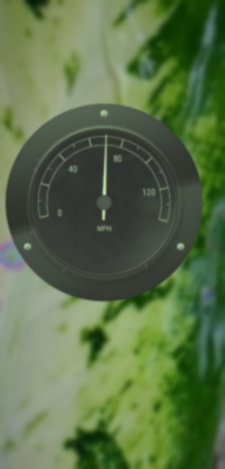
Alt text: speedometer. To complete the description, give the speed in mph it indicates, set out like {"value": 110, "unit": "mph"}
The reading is {"value": 70, "unit": "mph"}
